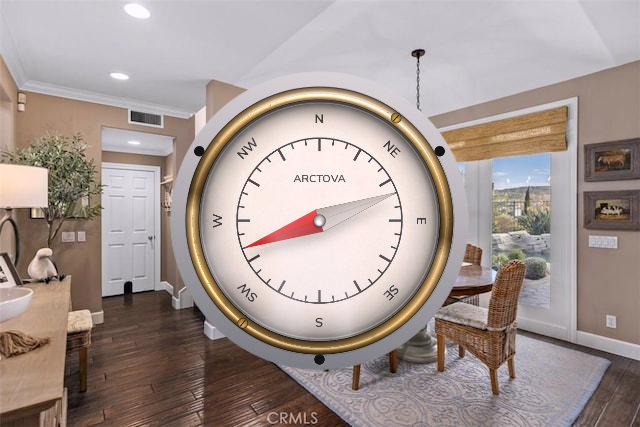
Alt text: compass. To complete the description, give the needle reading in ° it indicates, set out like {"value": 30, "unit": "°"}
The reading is {"value": 250, "unit": "°"}
